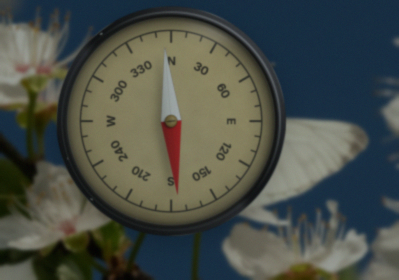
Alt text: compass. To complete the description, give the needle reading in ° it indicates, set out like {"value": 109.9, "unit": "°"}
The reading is {"value": 175, "unit": "°"}
